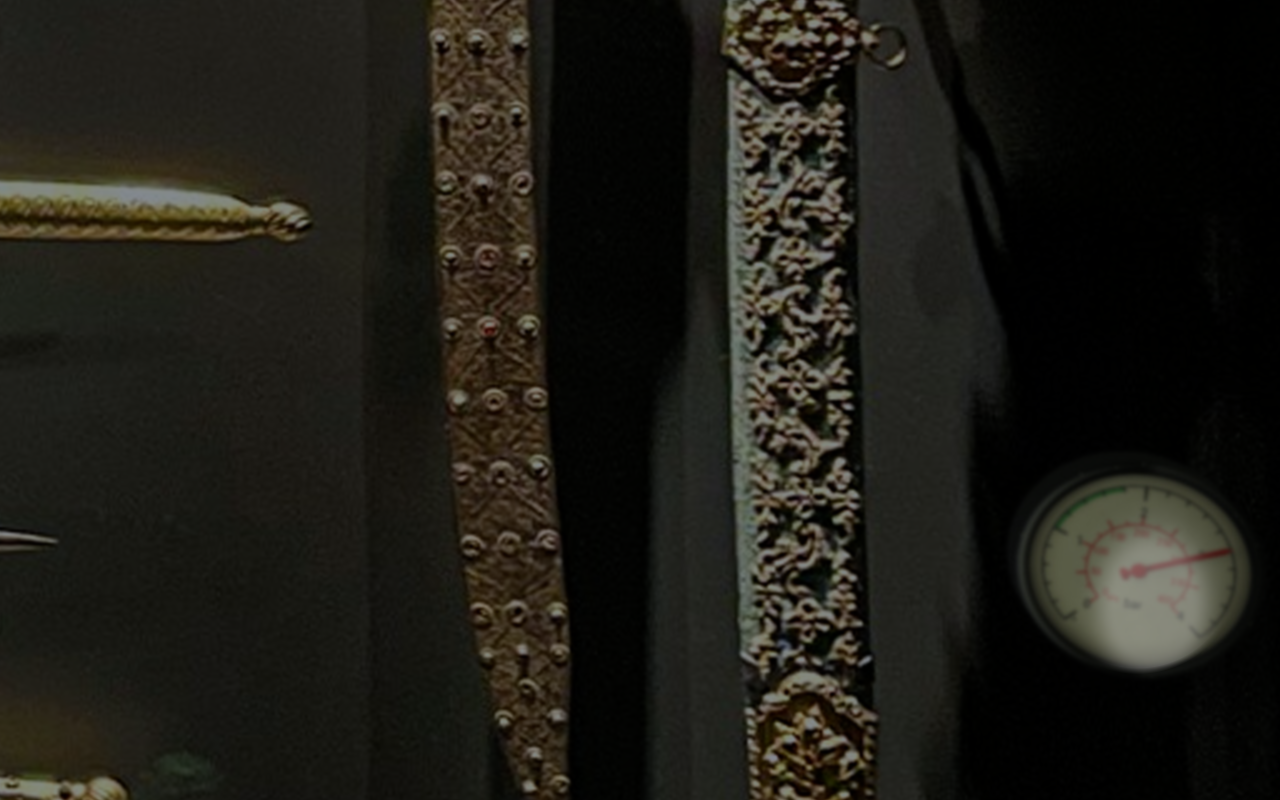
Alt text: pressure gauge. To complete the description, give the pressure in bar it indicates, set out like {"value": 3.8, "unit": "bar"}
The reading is {"value": 3, "unit": "bar"}
